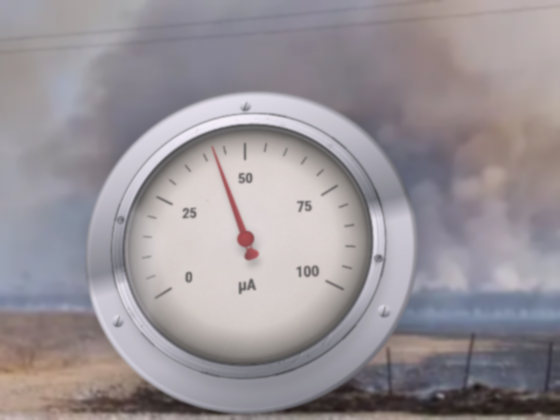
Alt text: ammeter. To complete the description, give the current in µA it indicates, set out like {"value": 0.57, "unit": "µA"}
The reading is {"value": 42.5, "unit": "µA"}
